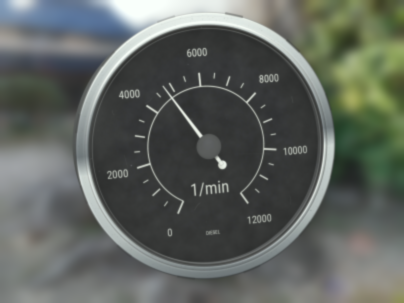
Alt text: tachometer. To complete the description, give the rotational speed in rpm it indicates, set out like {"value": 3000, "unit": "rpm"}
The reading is {"value": 4750, "unit": "rpm"}
